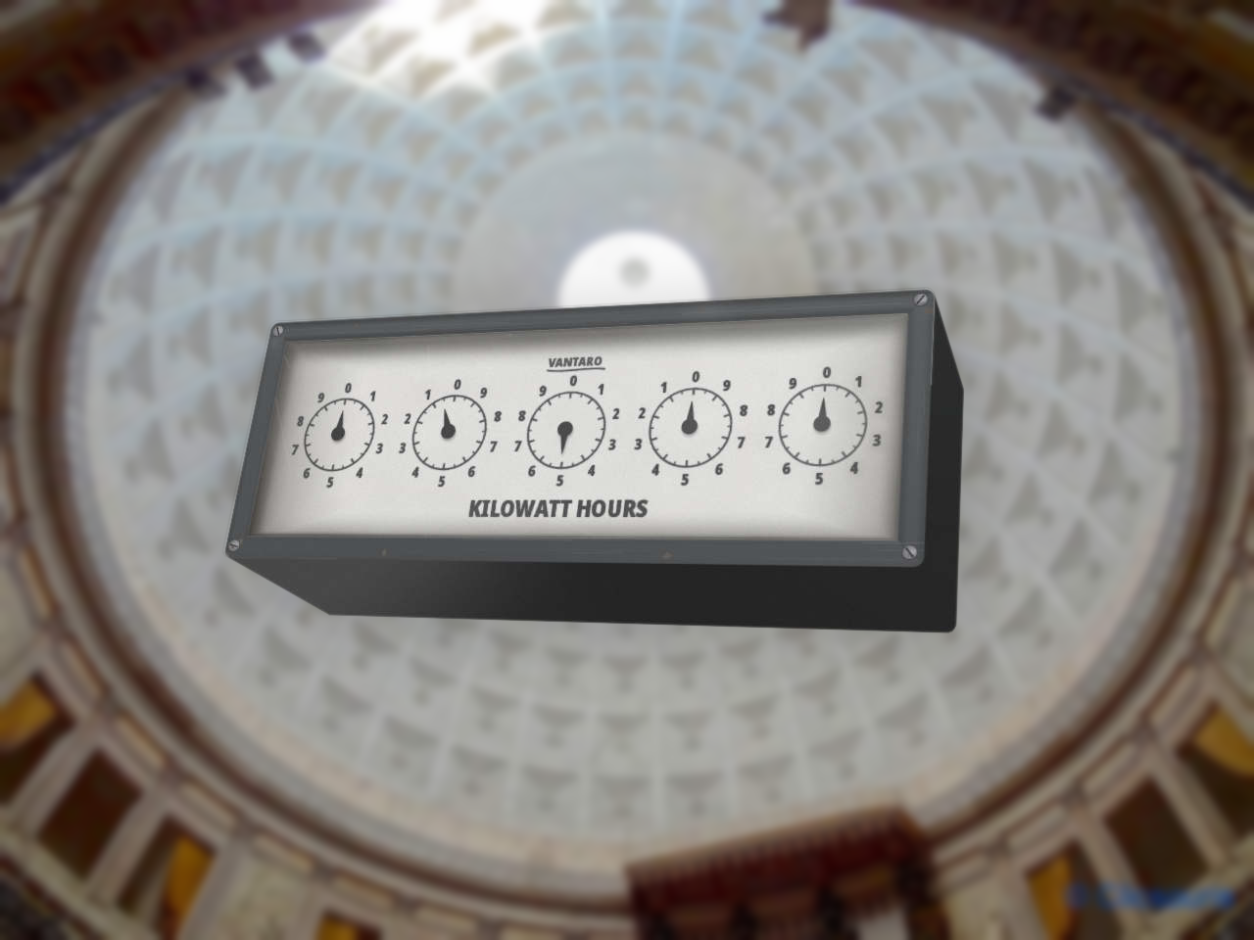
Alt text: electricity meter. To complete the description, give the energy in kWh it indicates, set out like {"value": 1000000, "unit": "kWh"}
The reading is {"value": 500, "unit": "kWh"}
